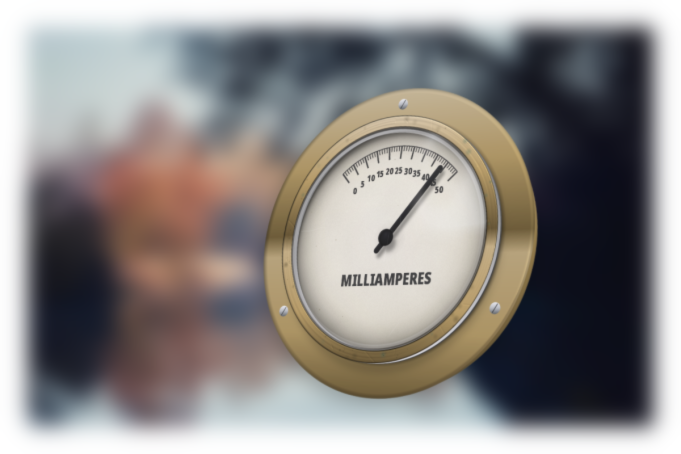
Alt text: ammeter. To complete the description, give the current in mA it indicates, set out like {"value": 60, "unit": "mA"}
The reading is {"value": 45, "unit": "mA"}
